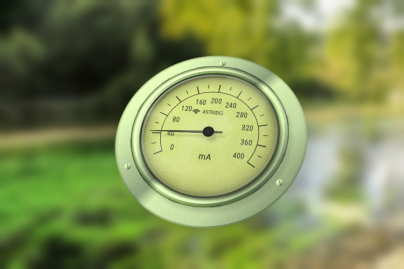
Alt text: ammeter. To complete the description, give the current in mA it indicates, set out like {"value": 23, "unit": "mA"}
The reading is {"value": 40, "unit": "mA"}
